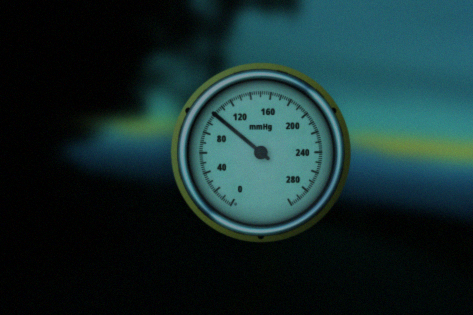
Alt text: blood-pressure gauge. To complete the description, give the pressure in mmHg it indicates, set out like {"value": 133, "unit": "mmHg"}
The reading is {"value": 100, "unit": "mmHg"}
